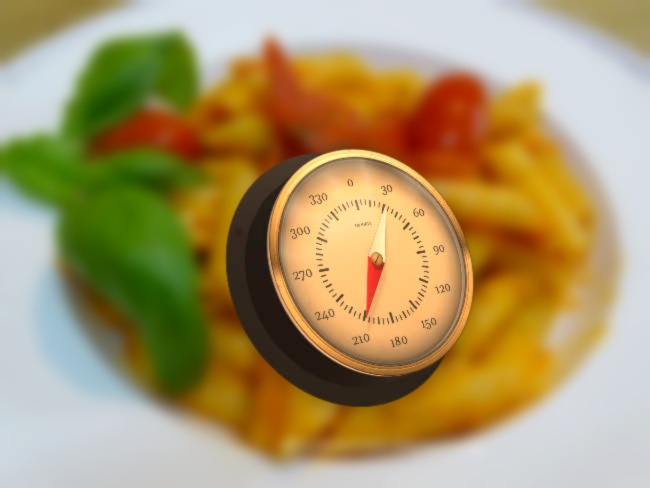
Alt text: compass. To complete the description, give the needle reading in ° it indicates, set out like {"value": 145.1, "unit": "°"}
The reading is {"value": 210, "unit": "°"}
